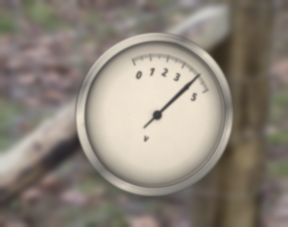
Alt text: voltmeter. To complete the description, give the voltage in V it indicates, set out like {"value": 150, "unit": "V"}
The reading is {"value": 4, "unit": "V"}
